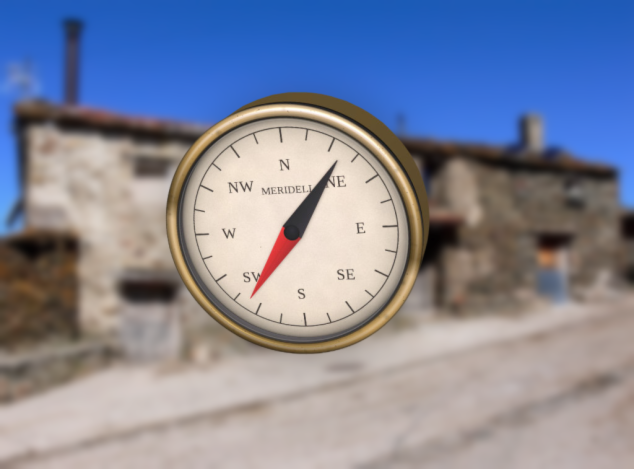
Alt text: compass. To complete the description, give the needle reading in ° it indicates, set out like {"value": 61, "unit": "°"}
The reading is {"value": 217.5, "unit": "°"}
